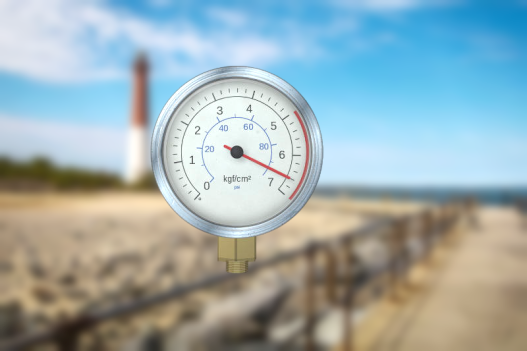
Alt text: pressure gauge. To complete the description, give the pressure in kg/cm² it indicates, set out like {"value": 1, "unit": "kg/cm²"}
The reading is {"value": 6.6, "unit": "kg/cm²"}
